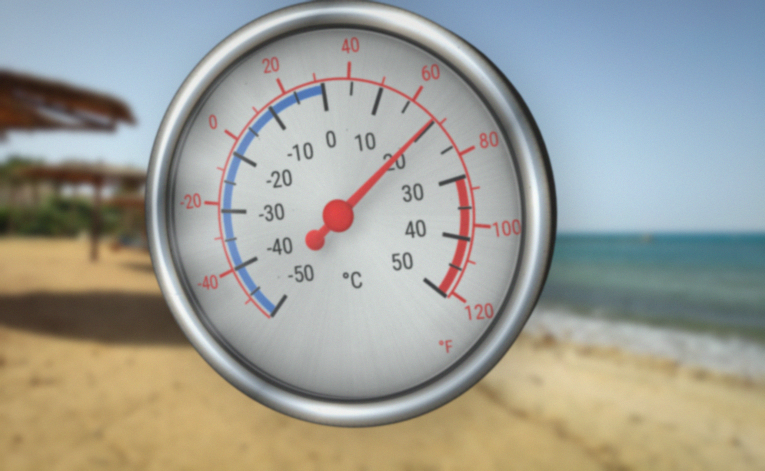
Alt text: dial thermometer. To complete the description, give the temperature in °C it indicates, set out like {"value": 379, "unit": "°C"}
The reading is {"value": 20, "unit": "°C"}
